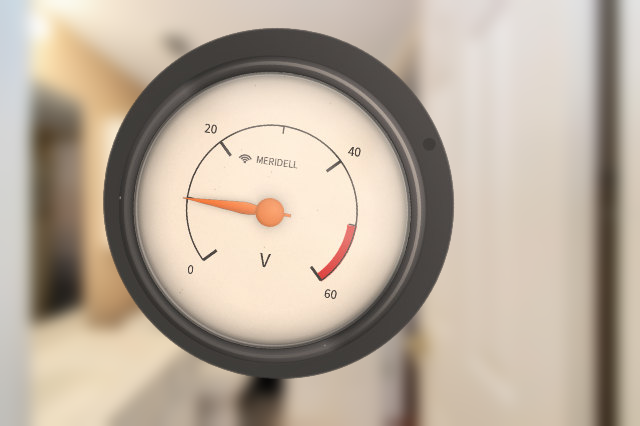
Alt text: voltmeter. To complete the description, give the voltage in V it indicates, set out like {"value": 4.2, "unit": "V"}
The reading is {"value": 10, "unit": "V"}
